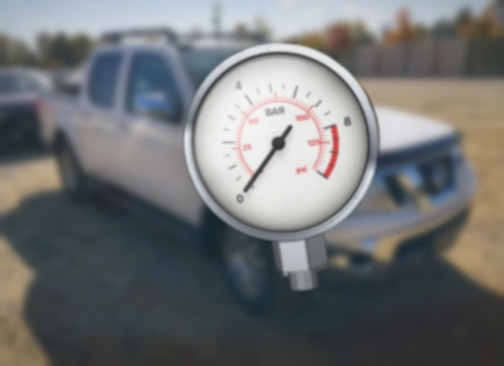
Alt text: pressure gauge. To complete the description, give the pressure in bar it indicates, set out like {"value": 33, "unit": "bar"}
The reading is {"value": 0, "unit": "bar"}
